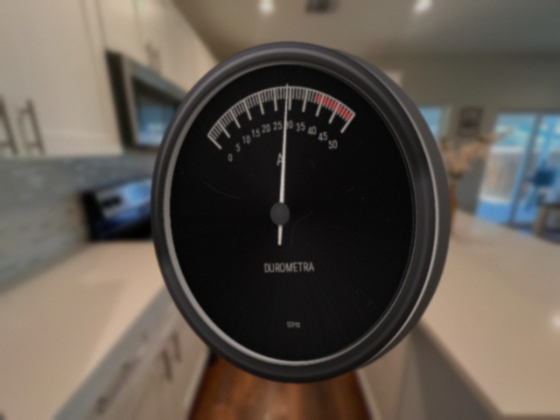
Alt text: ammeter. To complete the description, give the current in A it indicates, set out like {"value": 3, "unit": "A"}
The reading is {"value": 30, "unit": "A"}
